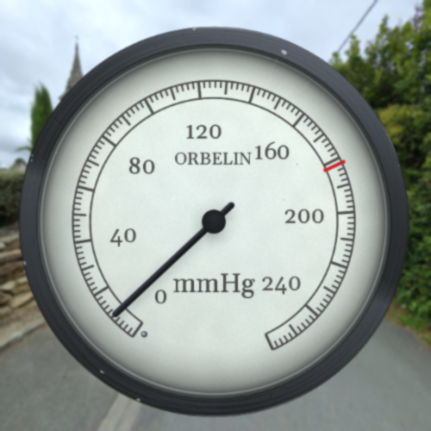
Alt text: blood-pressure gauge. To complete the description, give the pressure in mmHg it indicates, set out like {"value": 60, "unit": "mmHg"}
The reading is {"value": 10, "unit": "mmHg"}
